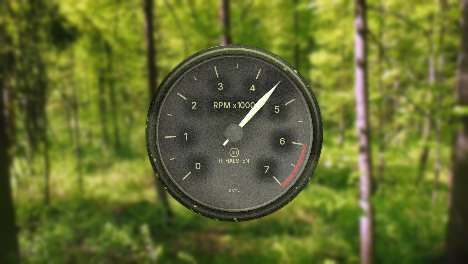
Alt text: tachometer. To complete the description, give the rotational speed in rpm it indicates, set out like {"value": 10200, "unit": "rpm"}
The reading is {"value": 4500, "unit": "rpm"}
